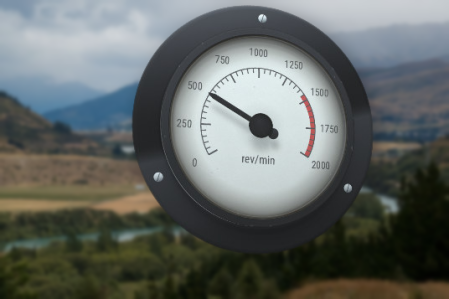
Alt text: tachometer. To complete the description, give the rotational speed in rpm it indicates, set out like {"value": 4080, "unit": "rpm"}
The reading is {"value": 500, "unit": "rpm"}
